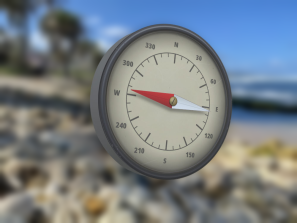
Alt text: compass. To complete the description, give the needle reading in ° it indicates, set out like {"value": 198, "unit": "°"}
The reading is {"value": 275, "unit": "°"}
